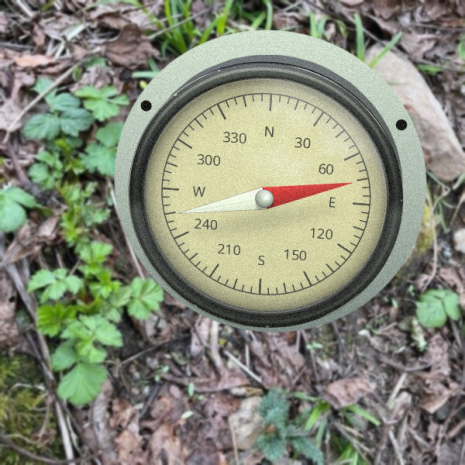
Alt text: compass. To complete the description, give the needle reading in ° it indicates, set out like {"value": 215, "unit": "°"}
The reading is {"value": 75, "unit": "°"}
